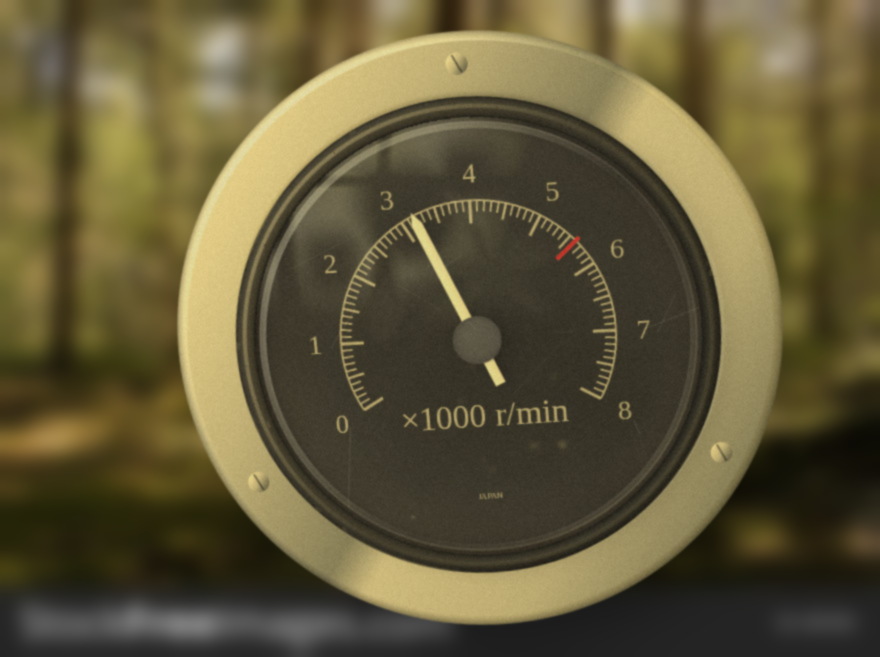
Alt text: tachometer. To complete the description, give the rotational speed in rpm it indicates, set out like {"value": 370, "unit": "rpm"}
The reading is {"value": 3200, "unit": "rpm"}
